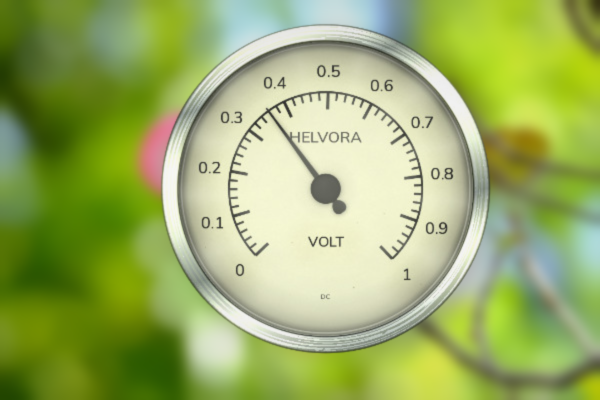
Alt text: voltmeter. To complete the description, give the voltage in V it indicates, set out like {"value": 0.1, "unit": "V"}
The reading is {"value": 0.36, "unit": "V"}
